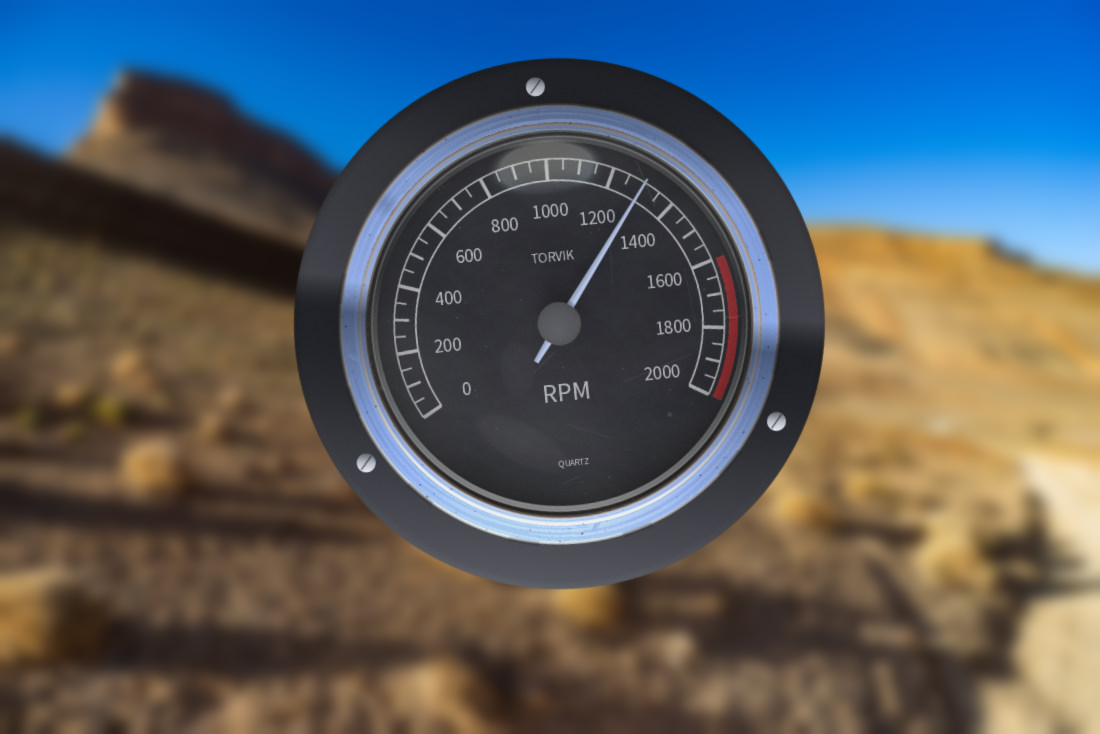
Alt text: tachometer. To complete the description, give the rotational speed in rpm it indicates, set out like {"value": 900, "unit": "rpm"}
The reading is {"value": 1300, "unit": "rpm"}
